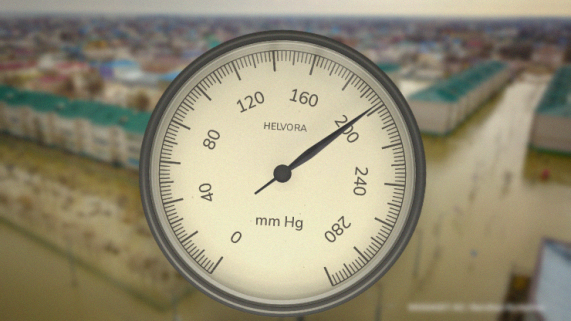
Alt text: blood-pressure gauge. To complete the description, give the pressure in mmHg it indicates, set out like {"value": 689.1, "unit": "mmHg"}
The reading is {"value": 198, "unit": "mmHg"}
